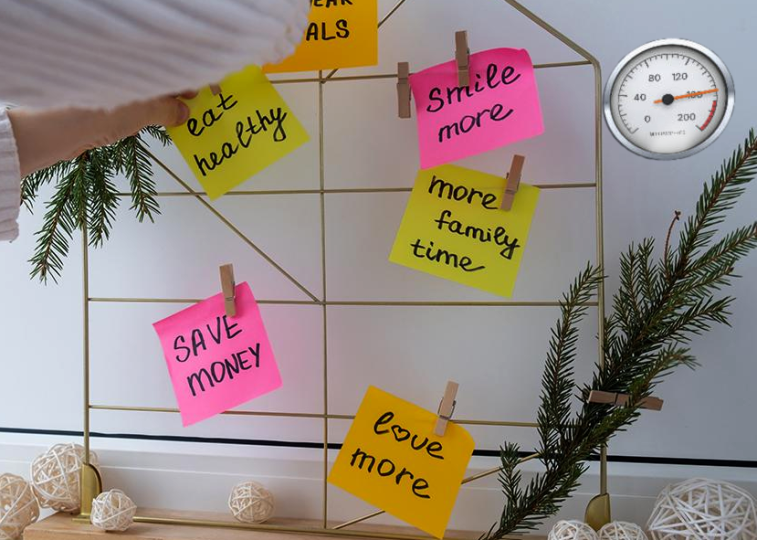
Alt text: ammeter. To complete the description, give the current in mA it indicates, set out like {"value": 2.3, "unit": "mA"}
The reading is {"value": 160, "unit": "mA"}
